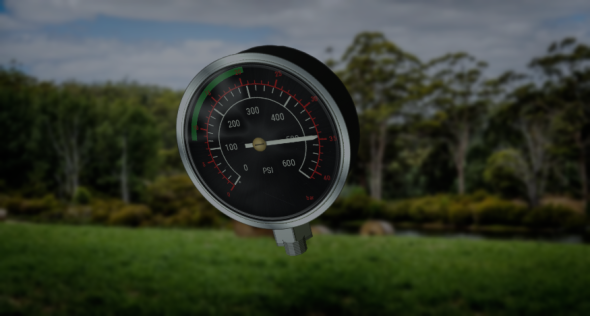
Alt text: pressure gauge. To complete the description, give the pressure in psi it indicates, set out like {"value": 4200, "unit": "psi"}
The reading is {"value": 500, "unit": "psi"}
